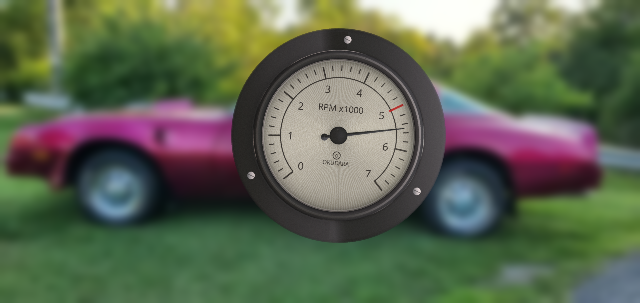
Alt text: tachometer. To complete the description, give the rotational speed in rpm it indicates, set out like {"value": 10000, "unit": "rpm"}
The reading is {"value": 5500, "unit": "rpm"}
